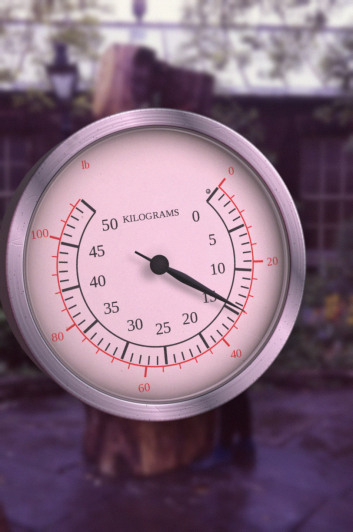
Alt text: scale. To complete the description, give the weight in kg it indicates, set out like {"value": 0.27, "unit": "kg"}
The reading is {"value": 14.5, "unit": "kg"}
